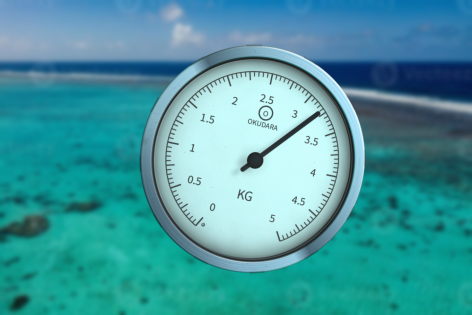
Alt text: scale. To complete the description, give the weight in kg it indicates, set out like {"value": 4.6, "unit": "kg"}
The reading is {"value": 3.2, "unit": "kg"}
